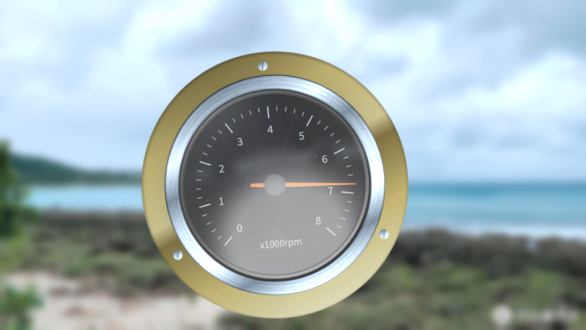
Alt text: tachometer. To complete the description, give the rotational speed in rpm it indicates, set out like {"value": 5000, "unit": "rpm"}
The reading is {"value": 6800, "unit": "rpm"}
